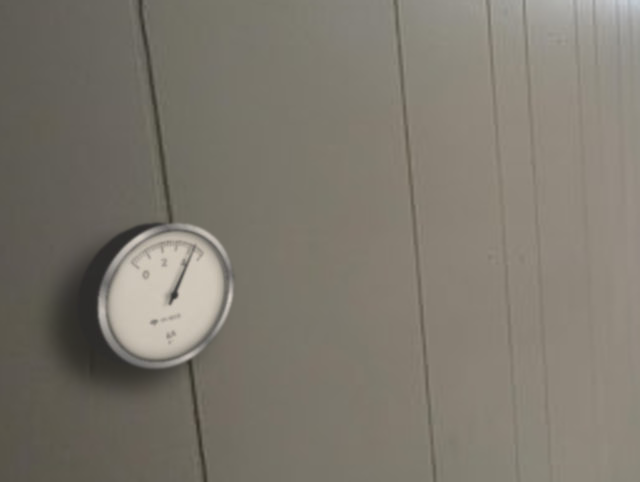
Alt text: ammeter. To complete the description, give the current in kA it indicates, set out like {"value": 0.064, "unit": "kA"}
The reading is {"value": 4, "unit": "kA"}
